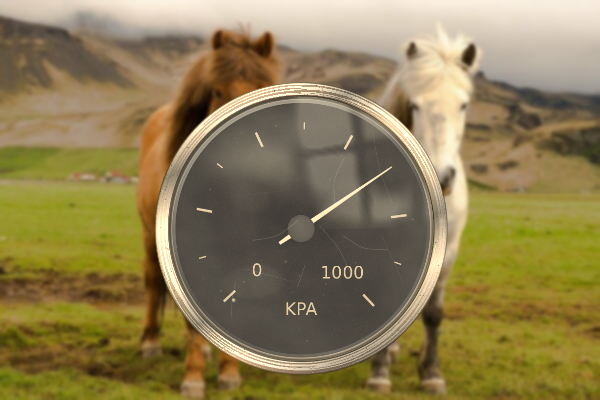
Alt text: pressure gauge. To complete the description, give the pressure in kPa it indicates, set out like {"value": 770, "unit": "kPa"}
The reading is {"value": 700, "unit": "kPa"}
